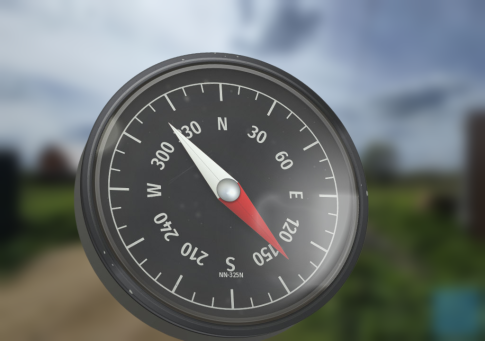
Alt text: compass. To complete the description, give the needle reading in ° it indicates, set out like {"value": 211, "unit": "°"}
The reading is {"value": 140, "unit": "°"}
